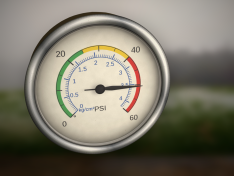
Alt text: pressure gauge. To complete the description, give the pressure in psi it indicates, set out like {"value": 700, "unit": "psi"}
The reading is {"value": 50, "unit": "psi"}
